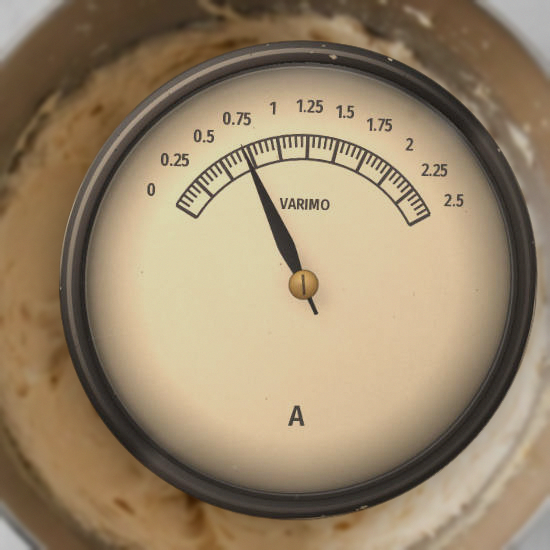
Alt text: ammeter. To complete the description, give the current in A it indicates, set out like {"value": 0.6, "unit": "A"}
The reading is {"value": 0.7, "unit": "A"}
